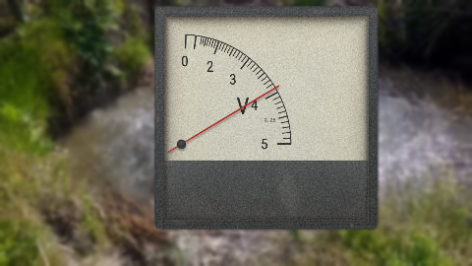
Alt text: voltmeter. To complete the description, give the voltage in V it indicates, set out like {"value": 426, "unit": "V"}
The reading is {"value": 3.9, "unit": "V"}
